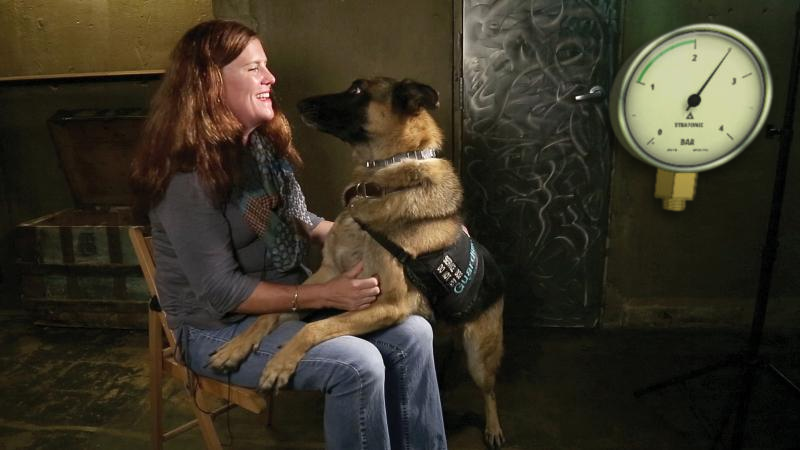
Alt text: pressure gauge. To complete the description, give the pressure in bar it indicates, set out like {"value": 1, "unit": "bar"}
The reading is {"value": 2.5, "unit": "bar"}
